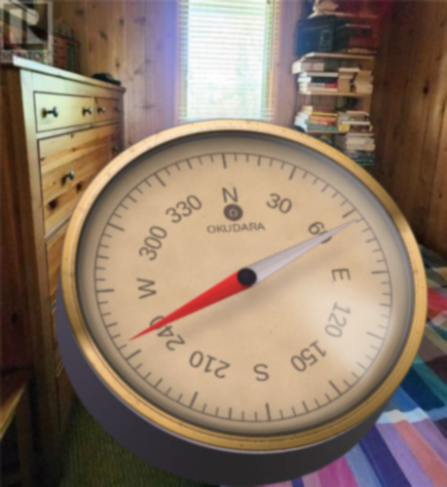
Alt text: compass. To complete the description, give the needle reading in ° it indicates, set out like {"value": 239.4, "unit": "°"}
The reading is {"value": 245, "unit": "°"}
